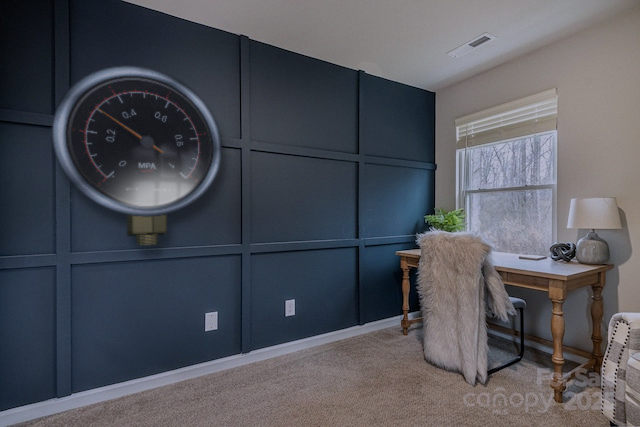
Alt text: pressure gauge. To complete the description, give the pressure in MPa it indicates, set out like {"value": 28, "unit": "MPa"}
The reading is {"value": 0.3, "unit": "MPa"}
